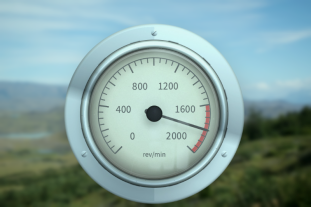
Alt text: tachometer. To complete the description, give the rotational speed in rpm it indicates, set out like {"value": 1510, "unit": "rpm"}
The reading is {"value": 1800, "unit": "rpm"}
